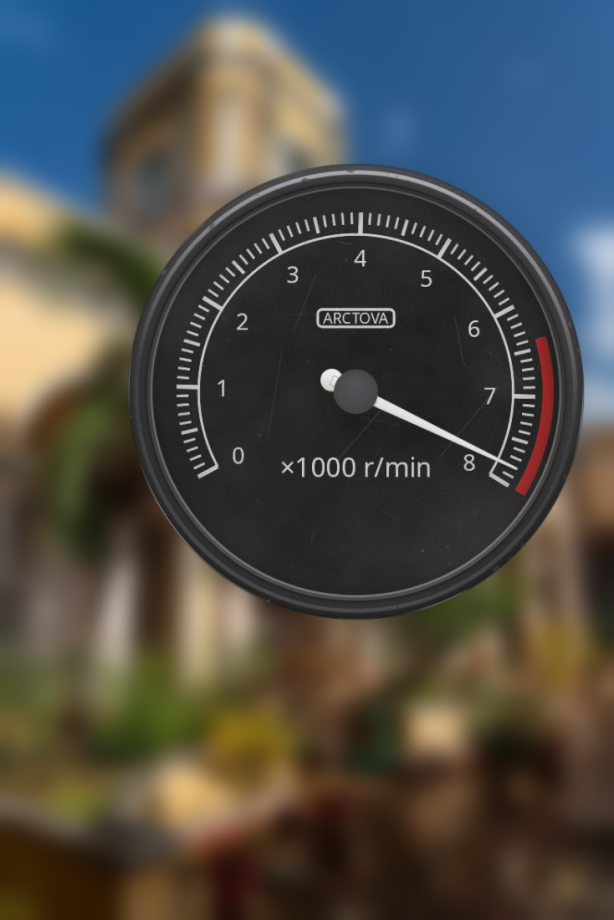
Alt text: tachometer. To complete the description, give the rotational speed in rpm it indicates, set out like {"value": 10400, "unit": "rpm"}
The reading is {"value": 7800, "unit": "rpm"}
